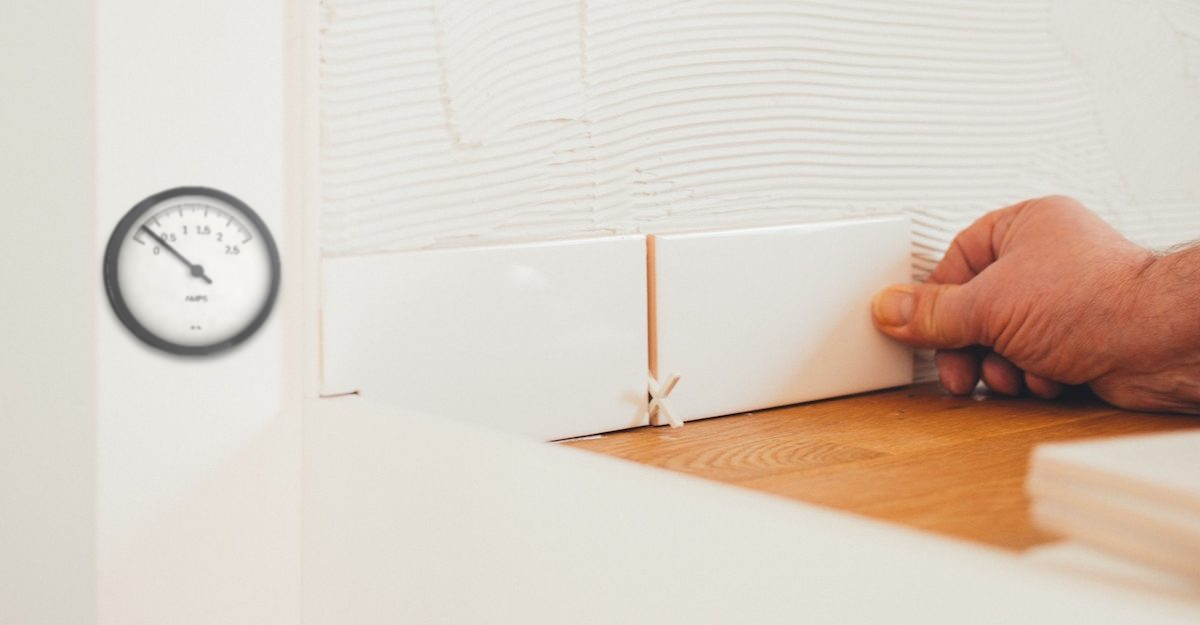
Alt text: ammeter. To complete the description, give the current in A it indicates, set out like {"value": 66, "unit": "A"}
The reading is {"value": 0.25, "unit": "A"}
